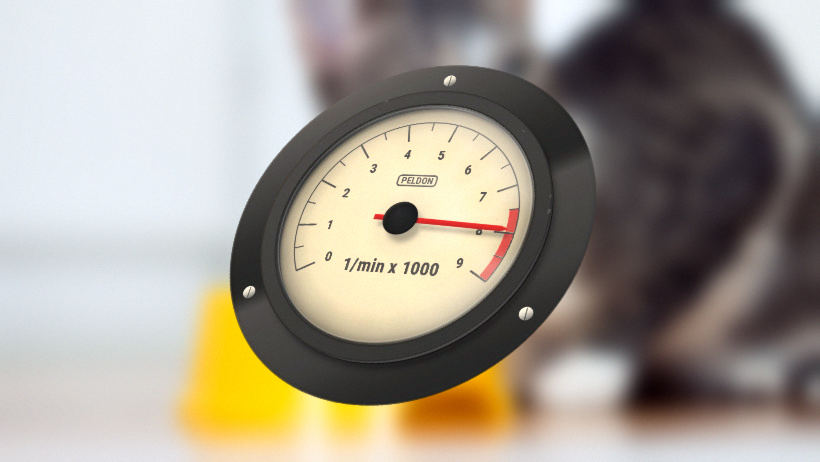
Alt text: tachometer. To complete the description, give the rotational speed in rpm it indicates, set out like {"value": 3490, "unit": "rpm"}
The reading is {"value": 8000, "unit": "rpm"}
